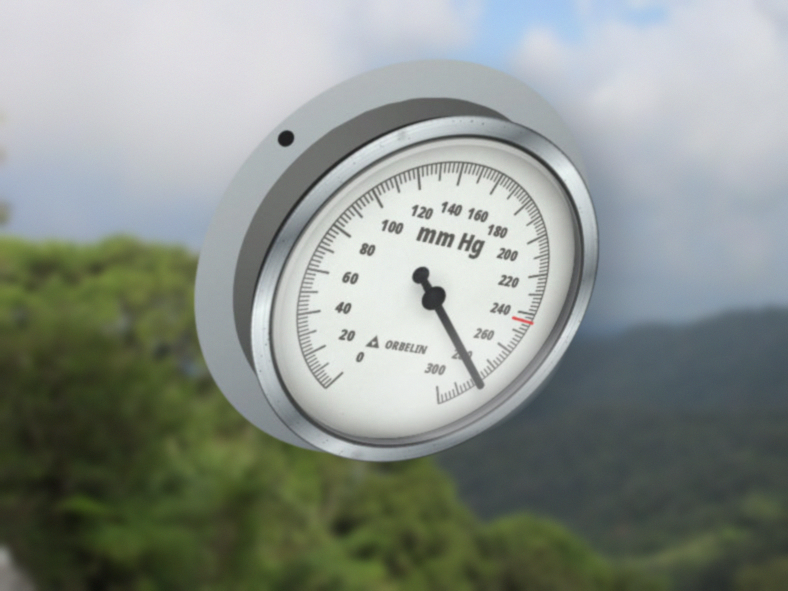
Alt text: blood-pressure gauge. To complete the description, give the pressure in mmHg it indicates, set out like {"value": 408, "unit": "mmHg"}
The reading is {"value": 280, "unit": "mmHg"}
